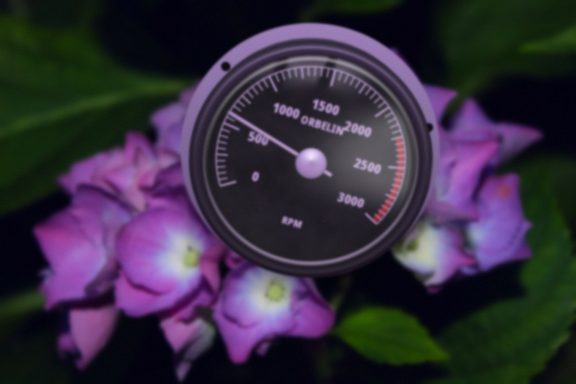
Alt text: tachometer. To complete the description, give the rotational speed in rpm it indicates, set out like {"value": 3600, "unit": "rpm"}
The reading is {"value": 600, "unit": "rpm"}
